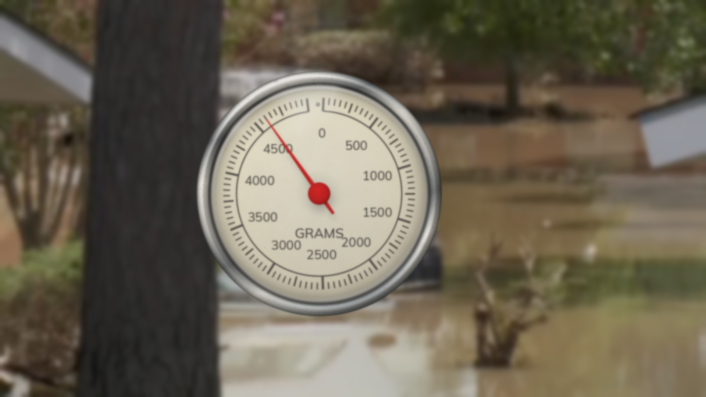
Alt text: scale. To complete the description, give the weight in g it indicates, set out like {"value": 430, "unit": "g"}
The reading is {"value": 4600, "unit": "g"}
